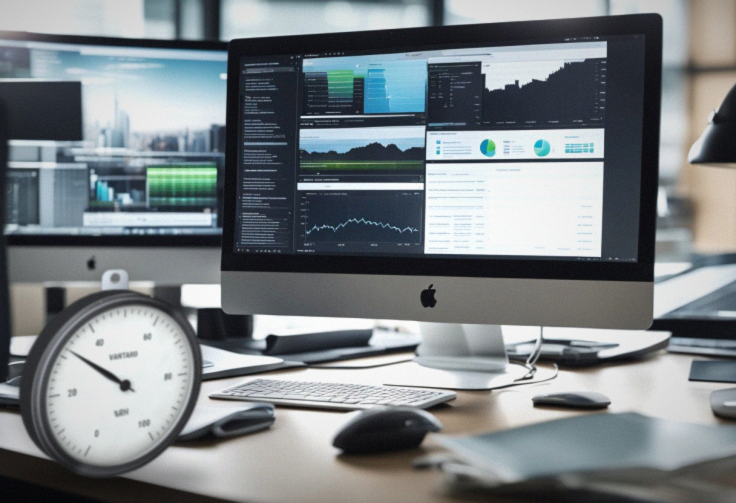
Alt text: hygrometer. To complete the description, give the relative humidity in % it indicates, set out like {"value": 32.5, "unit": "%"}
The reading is {"value": 32, "unit": "%"}
